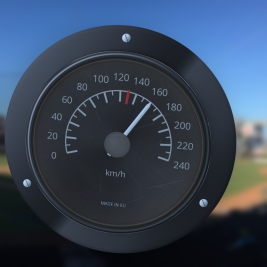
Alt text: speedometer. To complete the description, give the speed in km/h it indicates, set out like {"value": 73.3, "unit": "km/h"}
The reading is {"value": 160, "unit": "km/h"}
